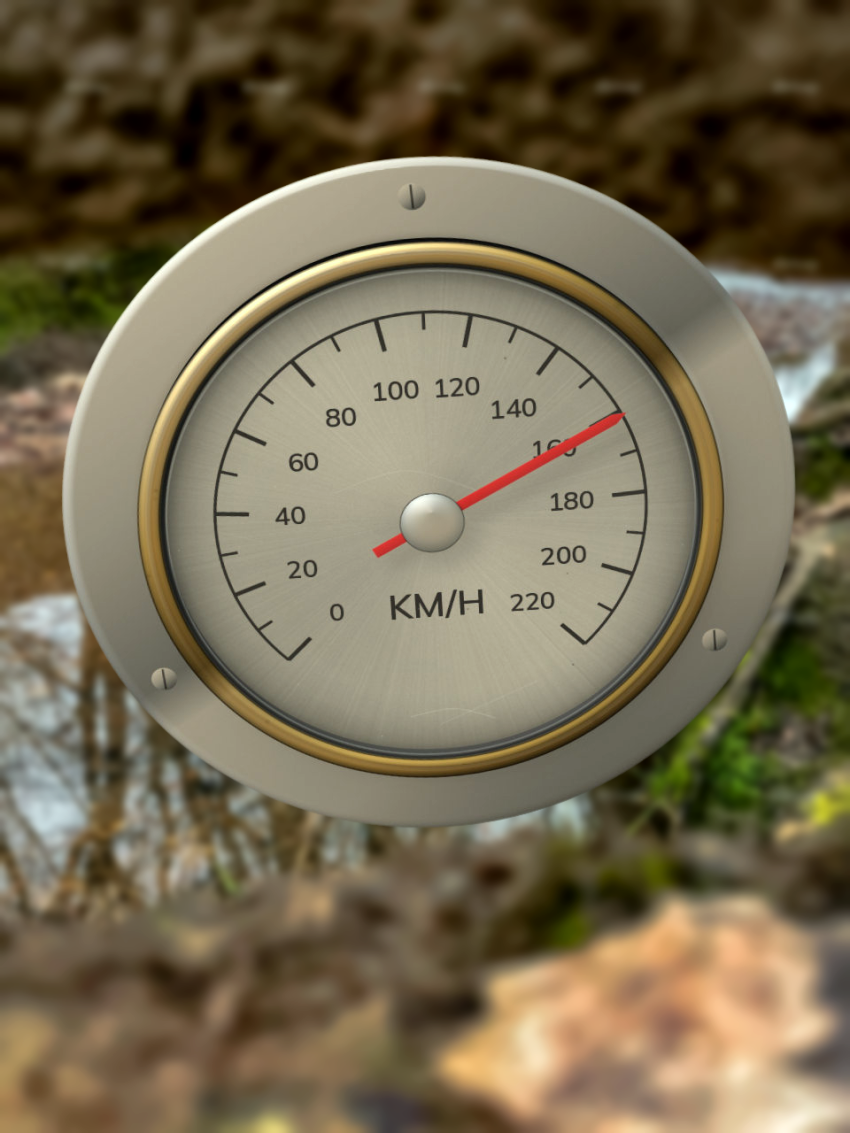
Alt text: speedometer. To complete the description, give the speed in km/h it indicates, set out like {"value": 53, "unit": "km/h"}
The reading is {"value": 160, "unit": "km/h"}
